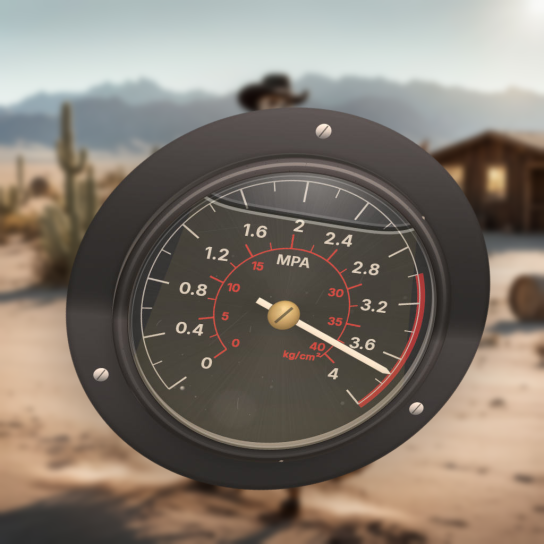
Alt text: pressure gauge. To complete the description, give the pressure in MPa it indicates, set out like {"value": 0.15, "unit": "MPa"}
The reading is {"value": 3.7, "unit": "MPa"}
